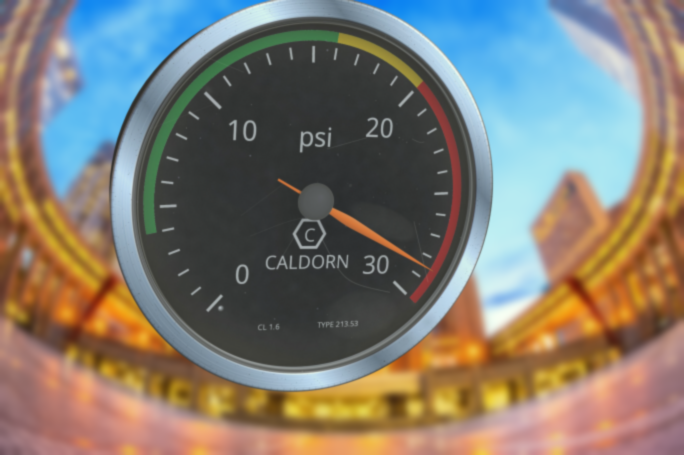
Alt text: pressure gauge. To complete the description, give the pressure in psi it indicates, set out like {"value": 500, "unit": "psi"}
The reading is {"value": 28.5, "unit": "psi"}
